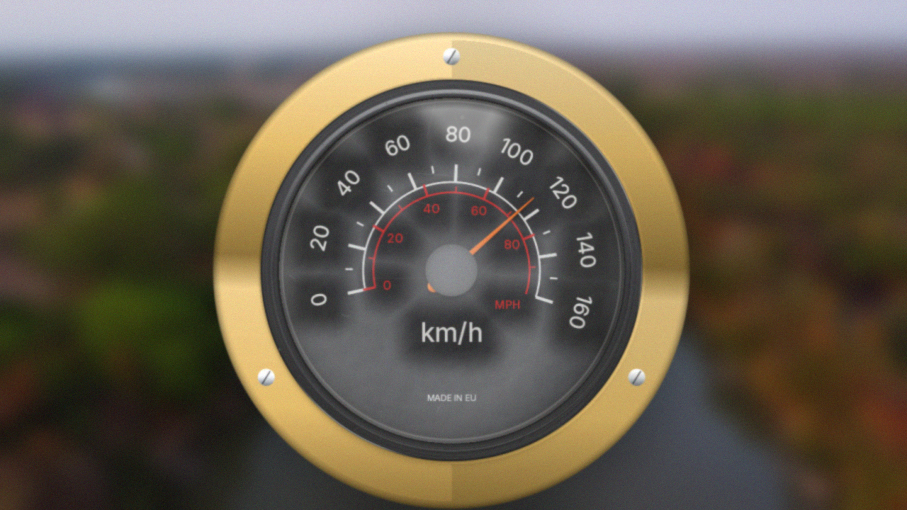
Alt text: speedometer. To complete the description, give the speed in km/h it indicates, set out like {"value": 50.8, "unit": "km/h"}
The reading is {"value": 115, "unit": "km/h"}
